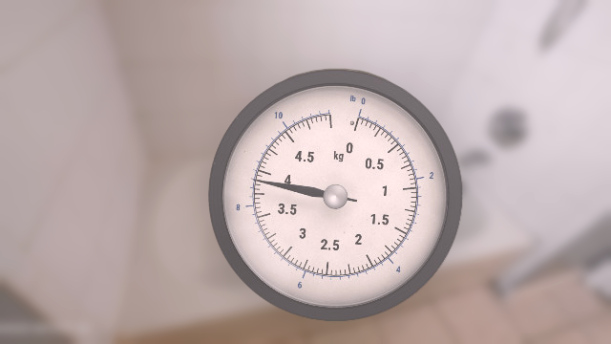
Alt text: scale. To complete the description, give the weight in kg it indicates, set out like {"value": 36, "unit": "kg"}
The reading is {"value": 3.9, "unit": "kg"}
